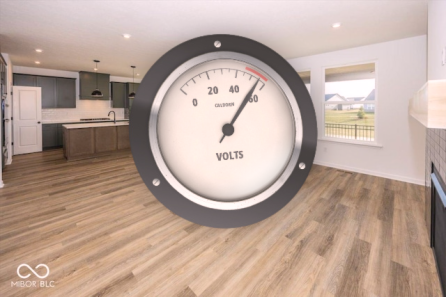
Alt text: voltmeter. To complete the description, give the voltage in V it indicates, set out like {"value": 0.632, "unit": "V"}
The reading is {"value": 55, "unit": "V"}
